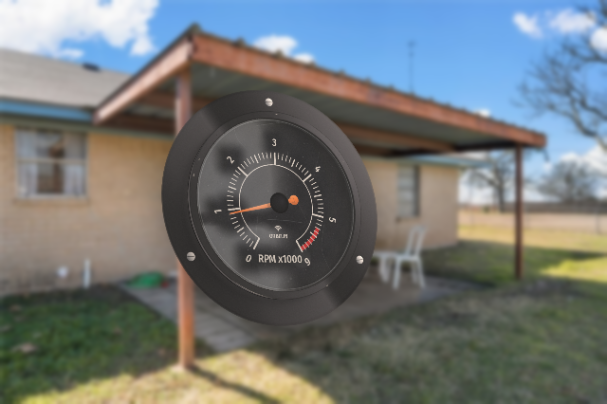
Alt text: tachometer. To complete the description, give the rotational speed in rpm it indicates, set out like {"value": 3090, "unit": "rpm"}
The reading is {"value": 900, "unit": "rpm"}
